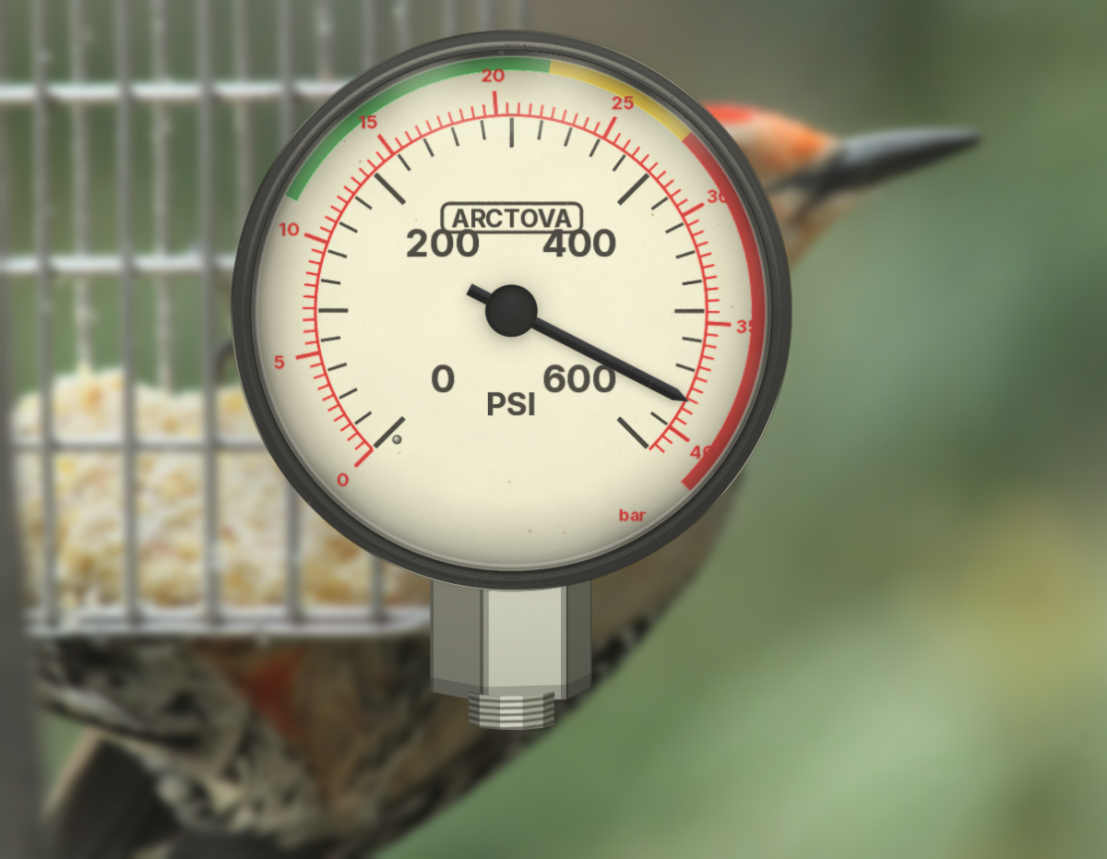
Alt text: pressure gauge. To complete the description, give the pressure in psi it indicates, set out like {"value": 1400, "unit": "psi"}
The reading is {"value": 560, "unit": "psi"}
